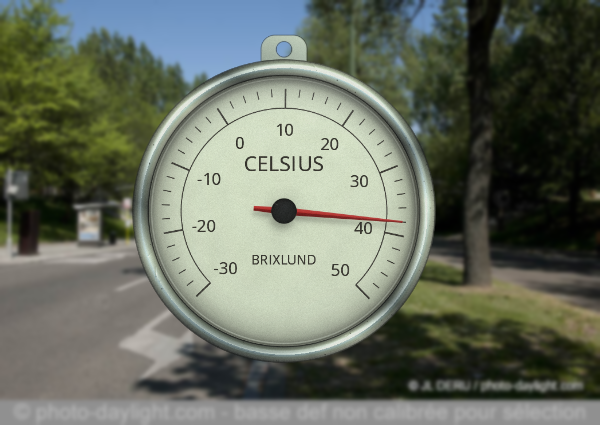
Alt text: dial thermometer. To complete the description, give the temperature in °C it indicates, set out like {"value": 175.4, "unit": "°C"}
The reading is {"value": 38, "unit": "°C"}
